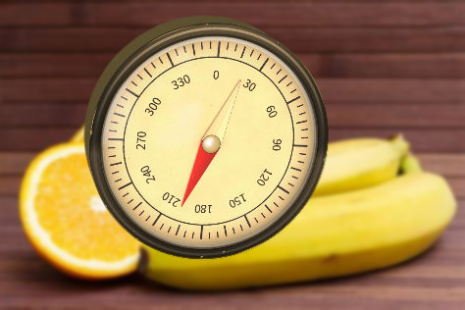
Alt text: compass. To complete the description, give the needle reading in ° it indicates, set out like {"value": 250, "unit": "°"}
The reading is {"value": 200, "unit": "°"}
